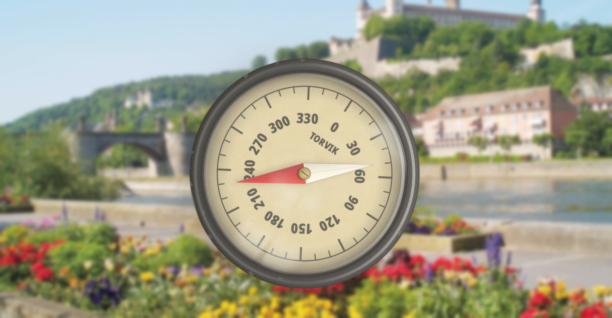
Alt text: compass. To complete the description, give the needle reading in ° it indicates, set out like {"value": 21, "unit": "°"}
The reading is {"value": 230, "unit": "°"}
